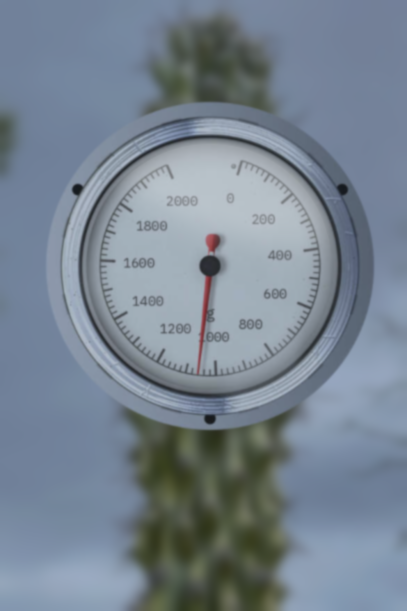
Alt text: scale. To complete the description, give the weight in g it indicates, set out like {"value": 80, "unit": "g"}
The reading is {"value": 1060, "unit": "g"}
